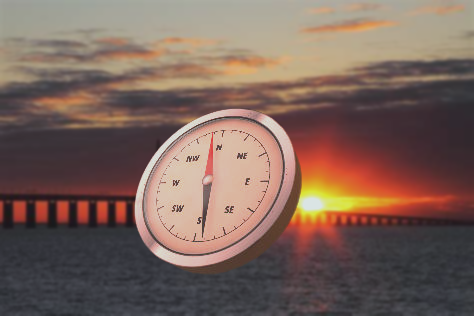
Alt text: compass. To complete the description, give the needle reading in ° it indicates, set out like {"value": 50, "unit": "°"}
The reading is {"value": 350, "unit": "°"}
